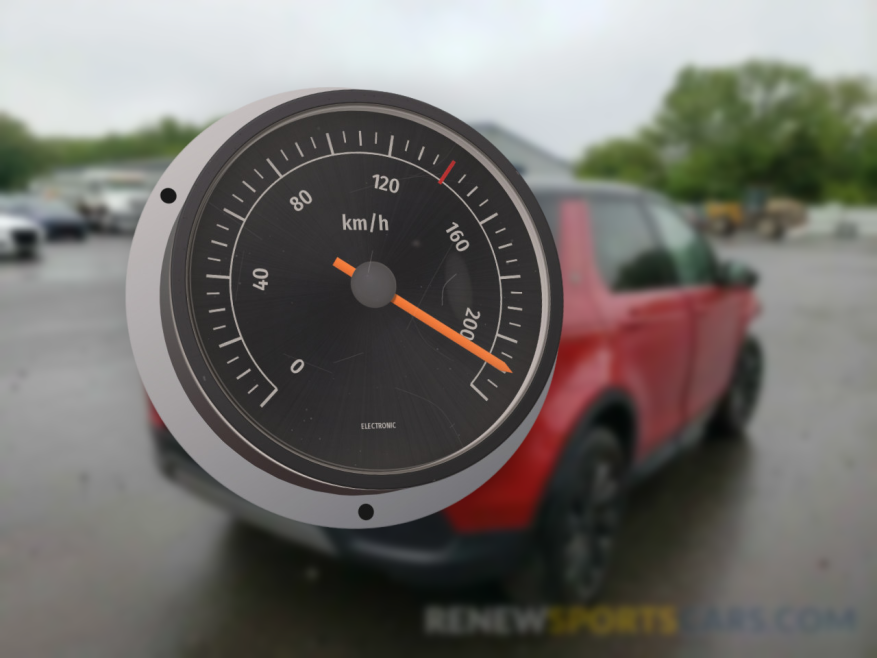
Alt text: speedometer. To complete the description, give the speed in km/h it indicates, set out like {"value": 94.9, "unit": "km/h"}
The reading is {"value": 210, "unit": "km/h"}
